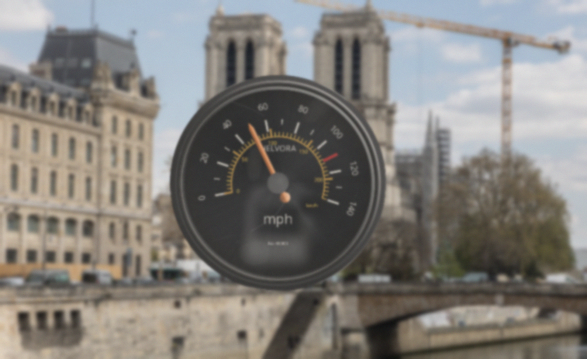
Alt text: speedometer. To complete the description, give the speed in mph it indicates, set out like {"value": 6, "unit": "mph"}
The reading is {"value": 50, "unit": "mph"}
